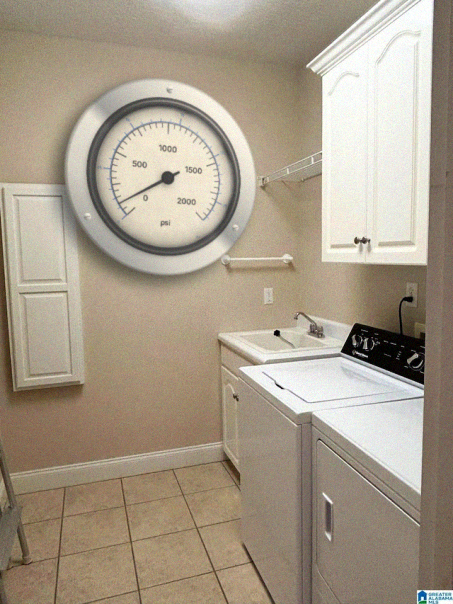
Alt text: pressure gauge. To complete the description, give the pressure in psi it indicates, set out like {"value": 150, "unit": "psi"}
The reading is {"value": 100, "unit": "psi"}
